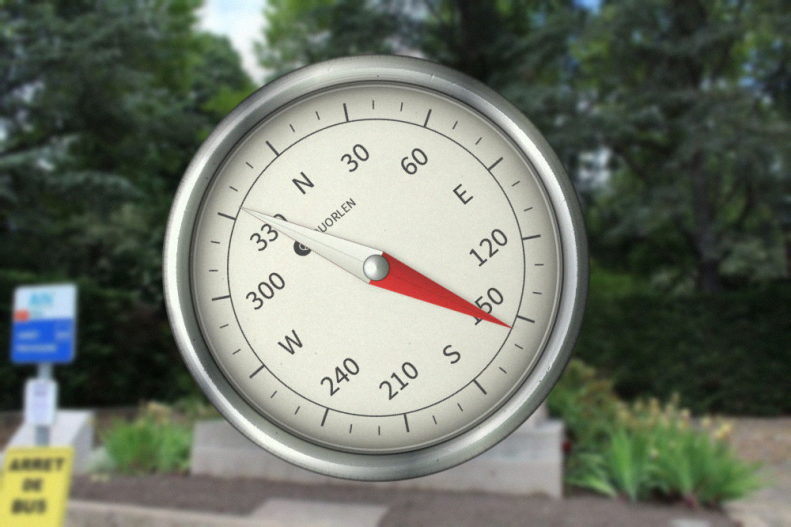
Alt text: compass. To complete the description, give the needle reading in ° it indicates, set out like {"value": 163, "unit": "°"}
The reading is {"value": 155, "unit": "°"}
